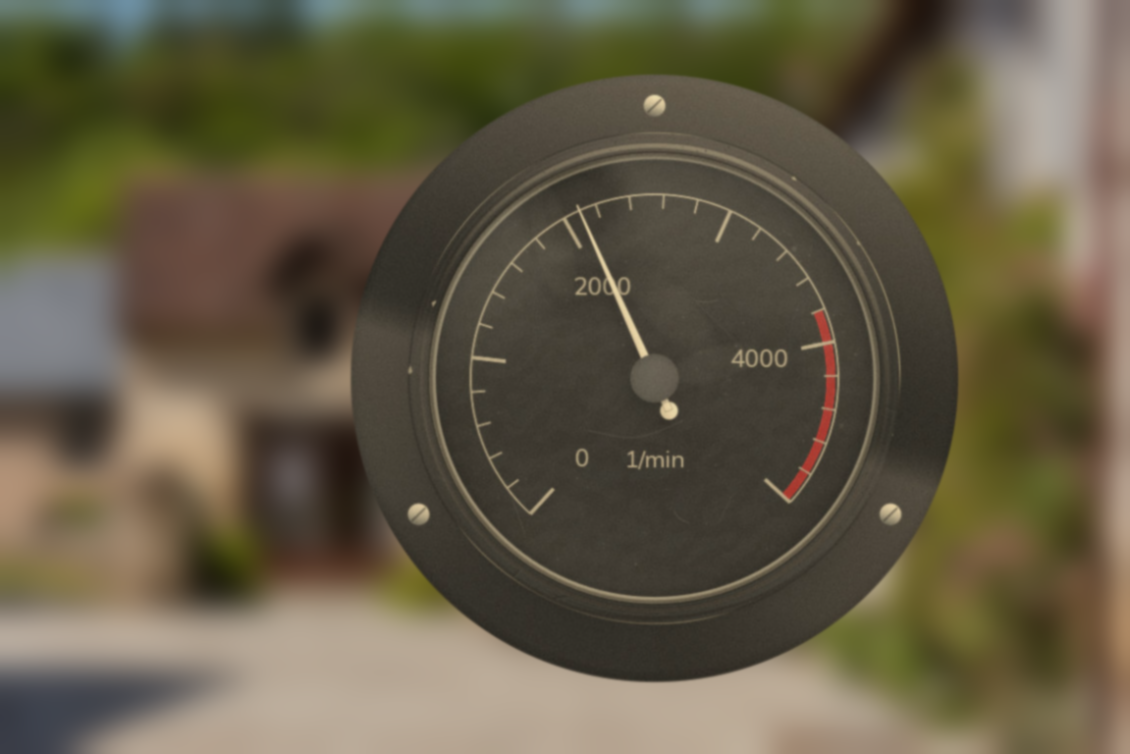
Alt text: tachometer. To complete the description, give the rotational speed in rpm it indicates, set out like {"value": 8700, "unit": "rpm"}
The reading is {"value": 2100, "unit": "rpm"}
